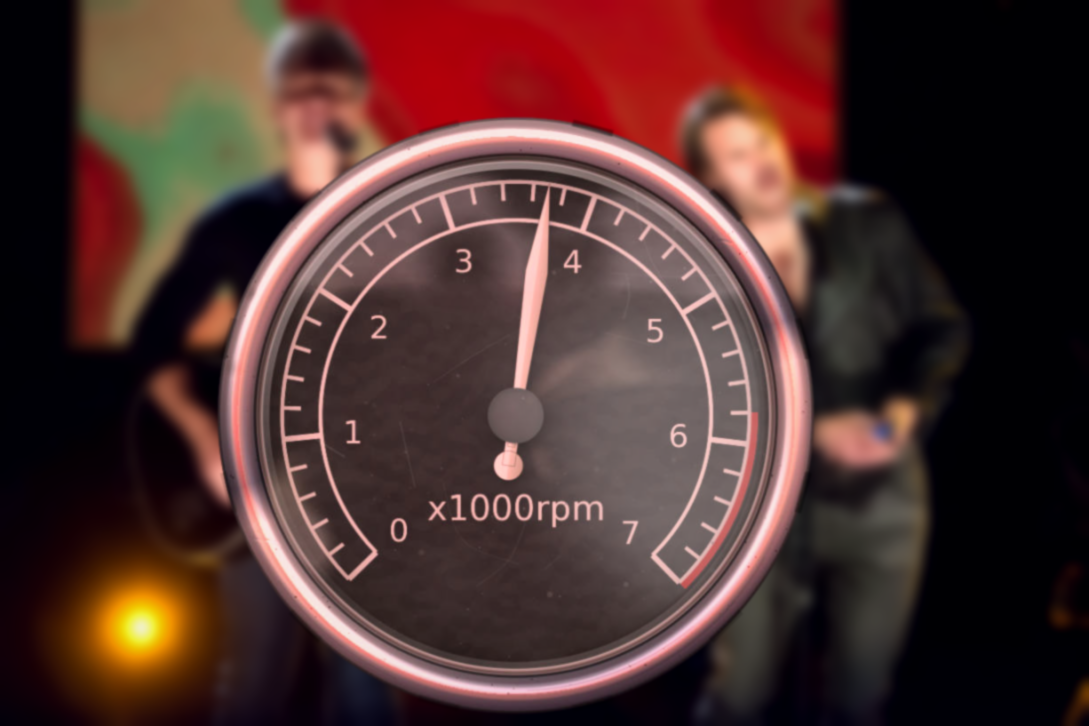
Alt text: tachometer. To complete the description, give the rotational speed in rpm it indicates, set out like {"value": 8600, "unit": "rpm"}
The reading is {"value": 3700, "unit": "rpm"}
